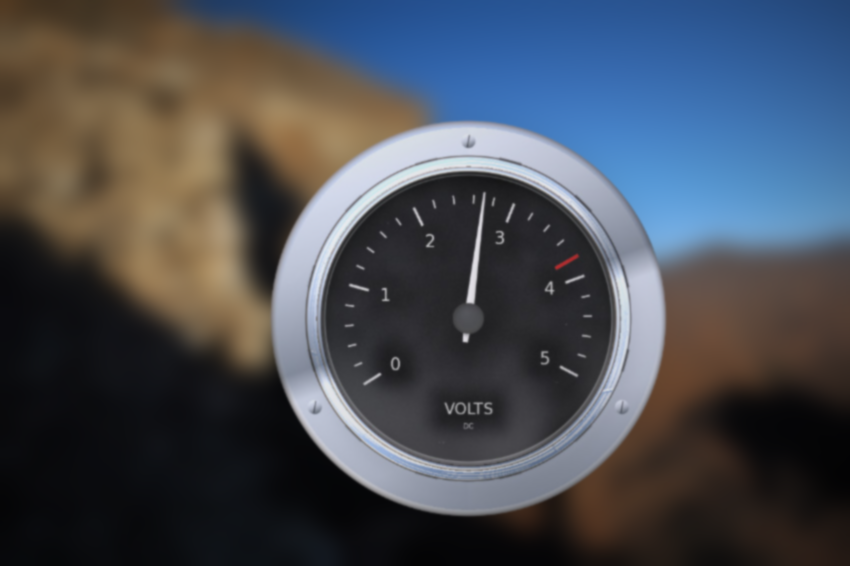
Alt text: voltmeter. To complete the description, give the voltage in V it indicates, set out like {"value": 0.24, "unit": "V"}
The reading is {"value": 2.7, "unit": "V"}
